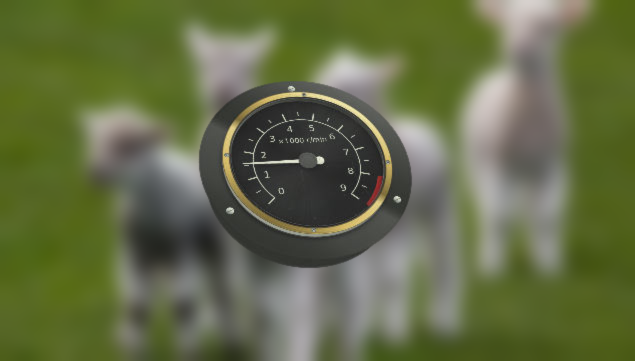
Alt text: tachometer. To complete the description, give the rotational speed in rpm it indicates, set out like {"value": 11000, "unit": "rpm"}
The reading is {"value": 1500, "unit": "rpm"}
